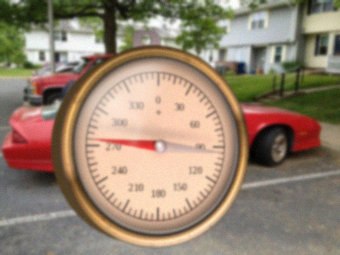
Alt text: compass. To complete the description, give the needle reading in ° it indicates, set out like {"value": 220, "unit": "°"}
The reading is {"value": 275, "unit": "°"}
